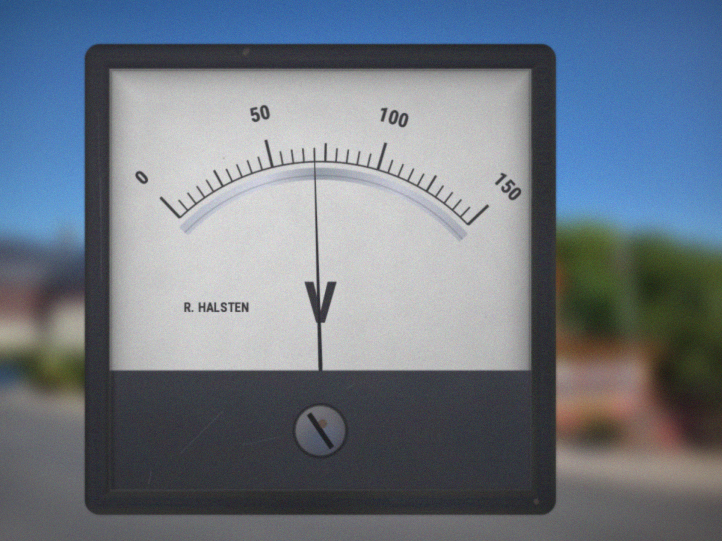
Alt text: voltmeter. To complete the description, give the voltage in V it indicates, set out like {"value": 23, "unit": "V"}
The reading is {"value": 70, "unit": "V"}
